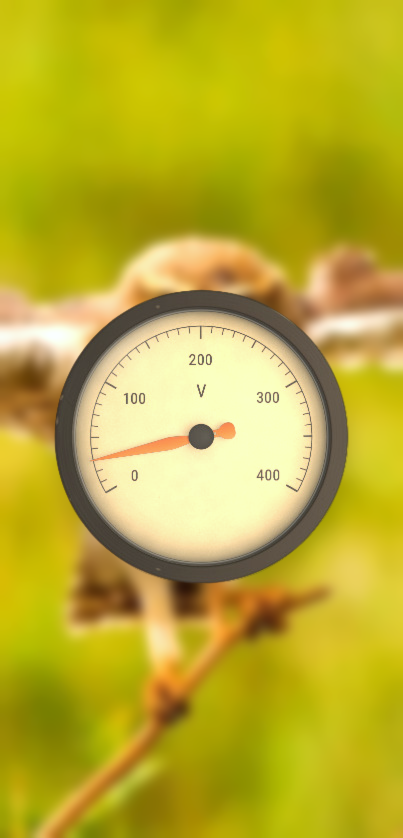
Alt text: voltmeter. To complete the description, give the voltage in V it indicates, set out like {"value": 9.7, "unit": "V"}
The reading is {"value": 30, "unit": "V"}
